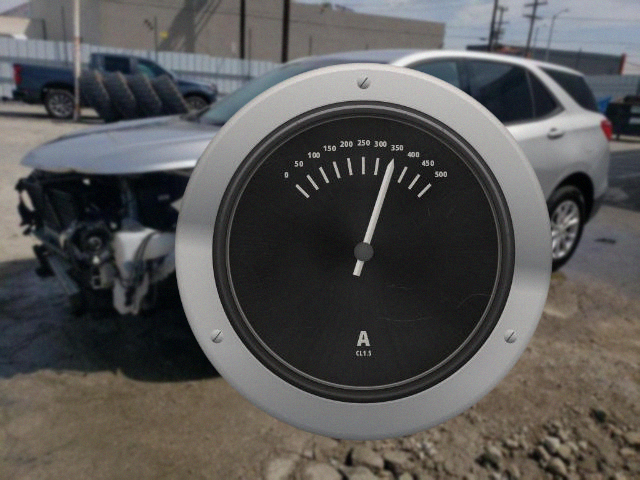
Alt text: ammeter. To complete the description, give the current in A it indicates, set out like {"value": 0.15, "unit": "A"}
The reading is {"value": 350, "unit": "A"}
